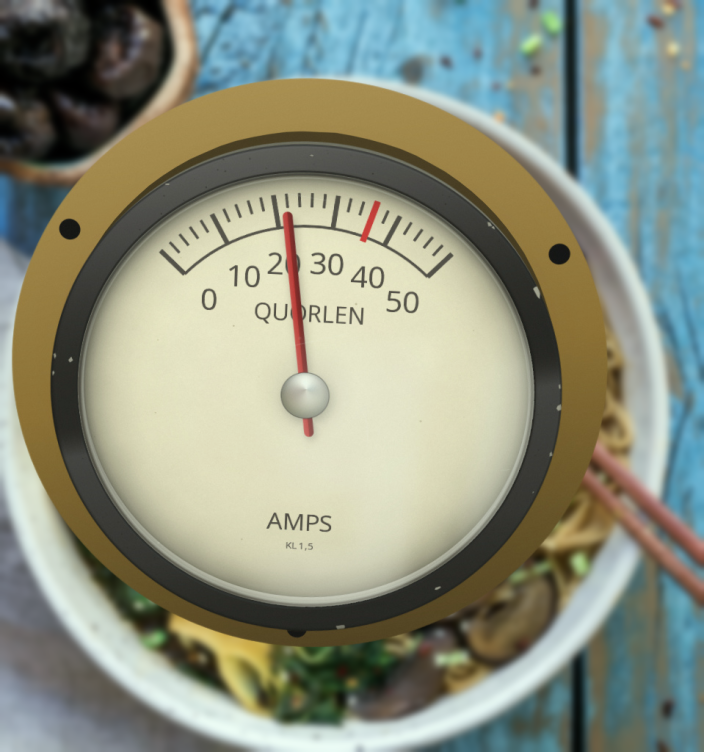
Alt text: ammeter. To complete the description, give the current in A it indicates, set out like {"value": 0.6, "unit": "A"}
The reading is {"value": 22, "unit": "A"}
